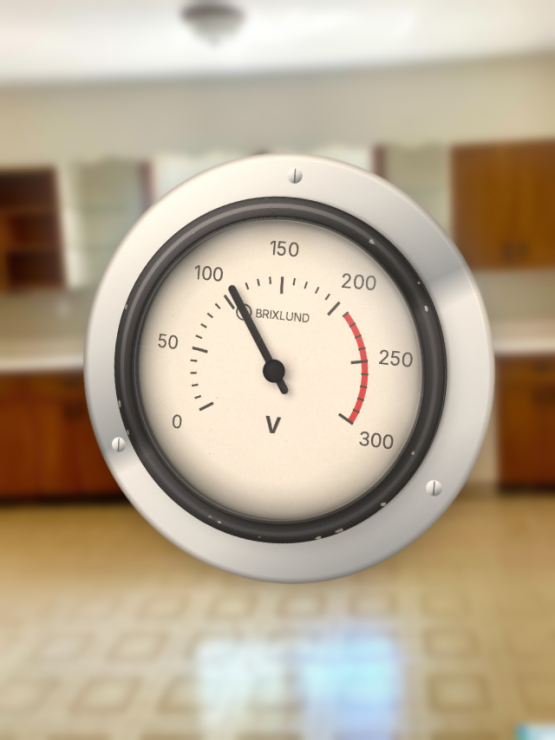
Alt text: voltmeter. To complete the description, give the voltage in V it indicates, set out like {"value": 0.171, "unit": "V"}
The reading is {"value": 110, "unit": "V"}
